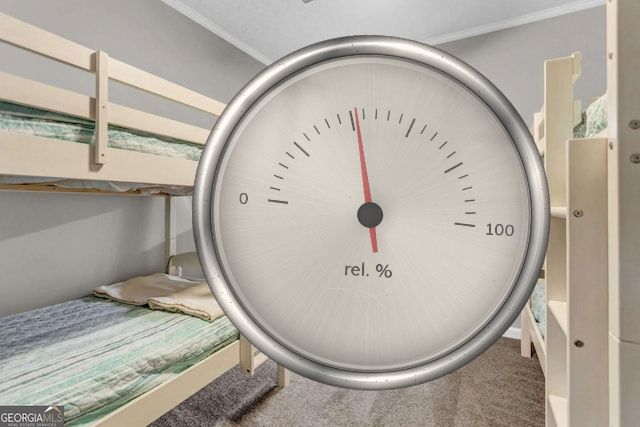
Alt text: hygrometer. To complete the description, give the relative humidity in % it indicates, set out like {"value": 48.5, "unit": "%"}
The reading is {"value": 42, "unit": "%"}
